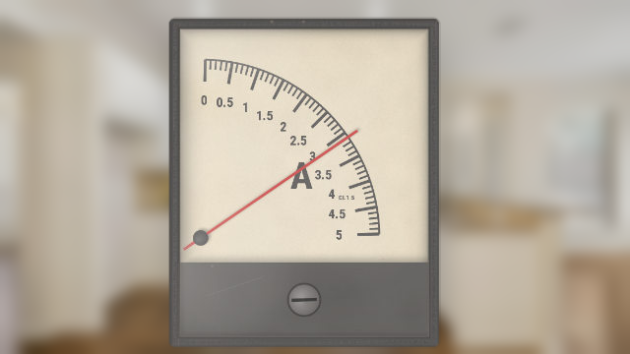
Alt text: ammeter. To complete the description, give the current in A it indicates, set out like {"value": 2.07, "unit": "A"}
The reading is {"value": 3.1, "unit": "A"}
